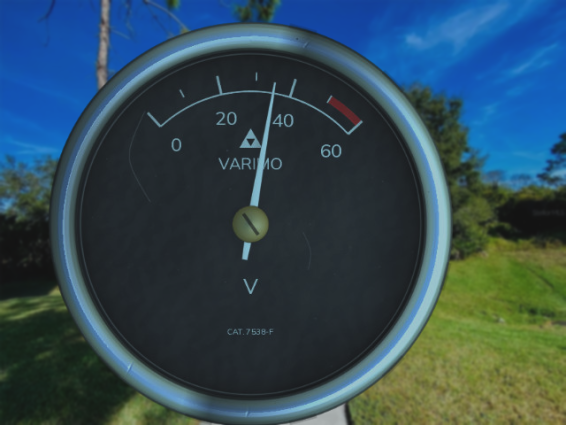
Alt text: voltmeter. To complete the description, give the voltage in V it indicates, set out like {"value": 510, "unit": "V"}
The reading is {"value": 35, "unit": "V"}
